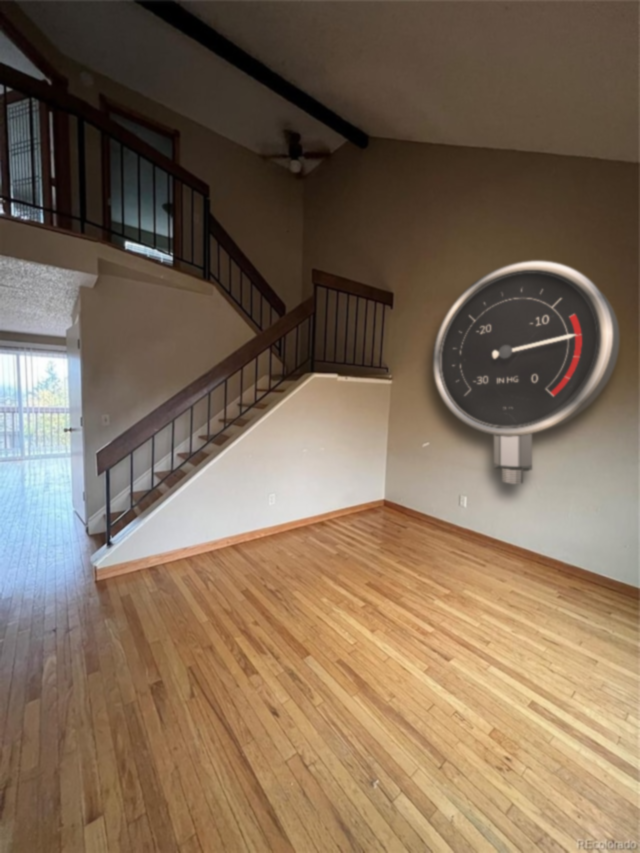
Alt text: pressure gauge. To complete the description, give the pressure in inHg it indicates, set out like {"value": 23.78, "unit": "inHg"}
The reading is {"value": -6, "unit": "inHg"}
